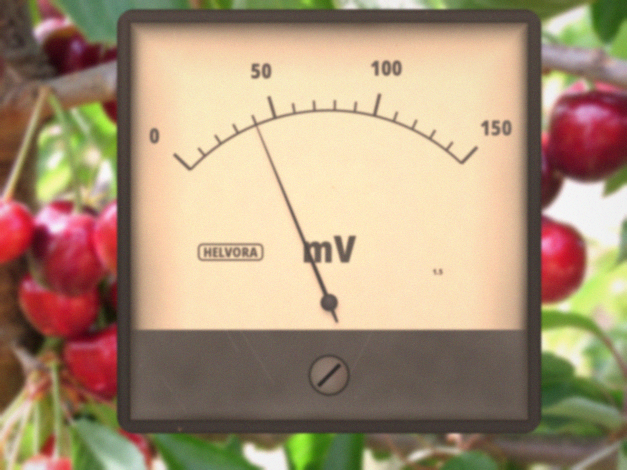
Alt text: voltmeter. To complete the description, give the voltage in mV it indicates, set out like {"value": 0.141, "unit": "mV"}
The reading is {"value": 40, "unit": "mV"}
